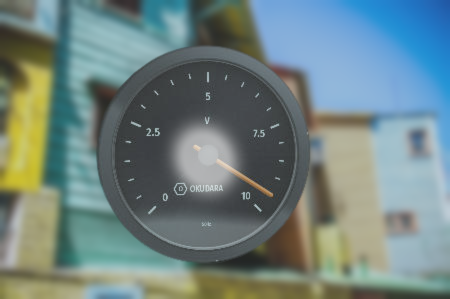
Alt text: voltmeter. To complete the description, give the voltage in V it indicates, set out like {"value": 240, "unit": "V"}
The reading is {"value": 9.5, "unit": "V"}
